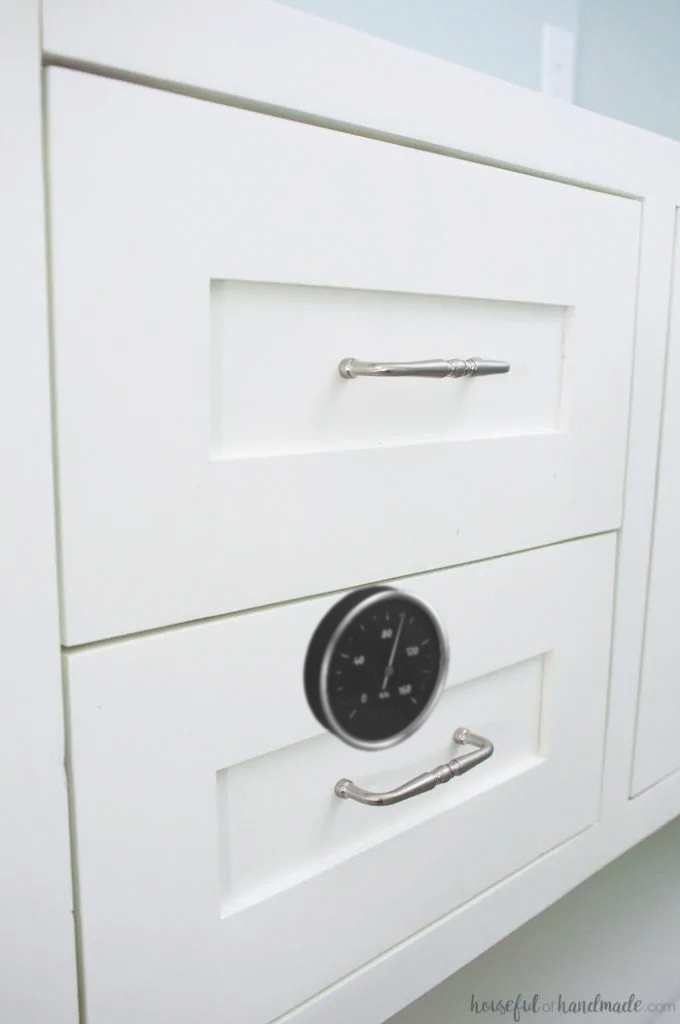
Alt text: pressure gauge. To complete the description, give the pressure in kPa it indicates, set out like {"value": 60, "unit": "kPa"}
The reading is {"value": 90, "unit": "kPa"}
